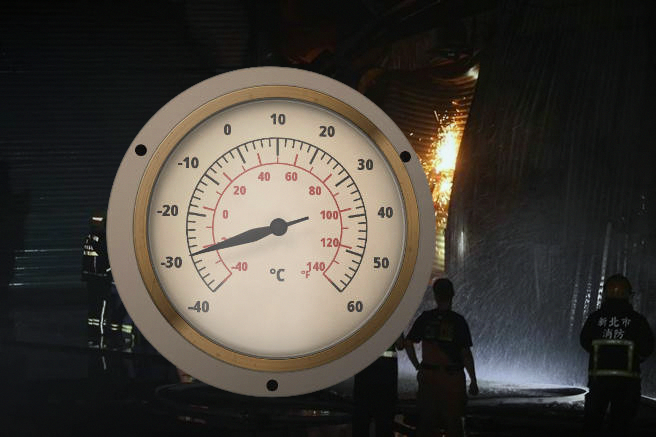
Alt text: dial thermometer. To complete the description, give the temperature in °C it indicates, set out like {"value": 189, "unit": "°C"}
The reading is {"value": -30, "unit": "°C"}
